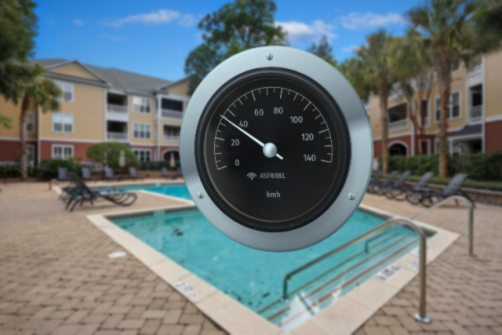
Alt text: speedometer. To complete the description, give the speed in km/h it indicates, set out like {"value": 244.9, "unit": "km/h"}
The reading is {"value": 35, "unit": "km/h"}
